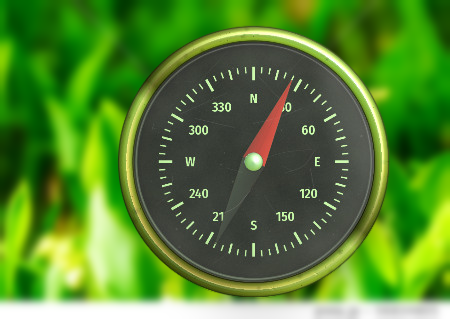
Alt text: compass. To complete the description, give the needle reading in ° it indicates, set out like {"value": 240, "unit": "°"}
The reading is {"value": 25, "unit": "°"}
